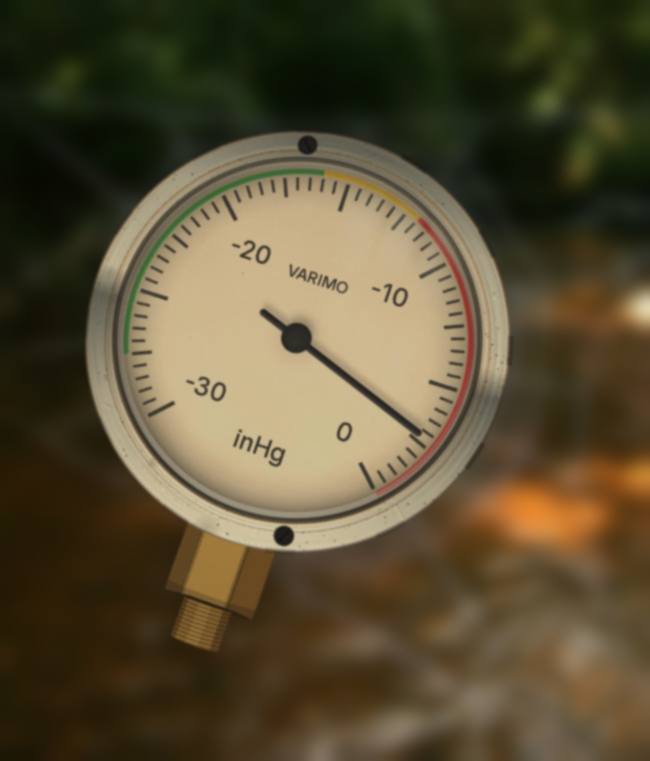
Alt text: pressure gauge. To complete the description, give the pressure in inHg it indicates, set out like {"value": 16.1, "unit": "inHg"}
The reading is {"value": -2.75, "unit": "inHg"}
